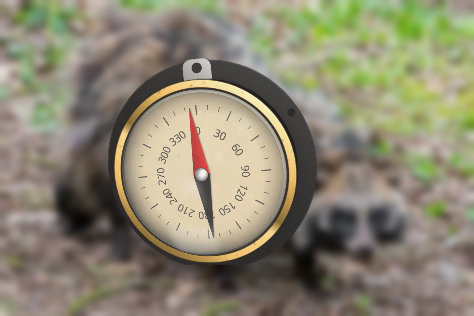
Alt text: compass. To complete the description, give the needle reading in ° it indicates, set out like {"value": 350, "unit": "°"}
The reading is {"value": 355, "unit": "°"}
